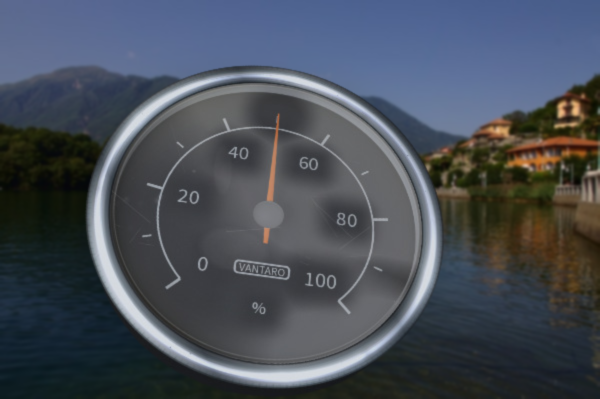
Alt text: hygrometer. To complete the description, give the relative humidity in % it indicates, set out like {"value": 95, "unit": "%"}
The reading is {"value": 50, "unit": "%"}
